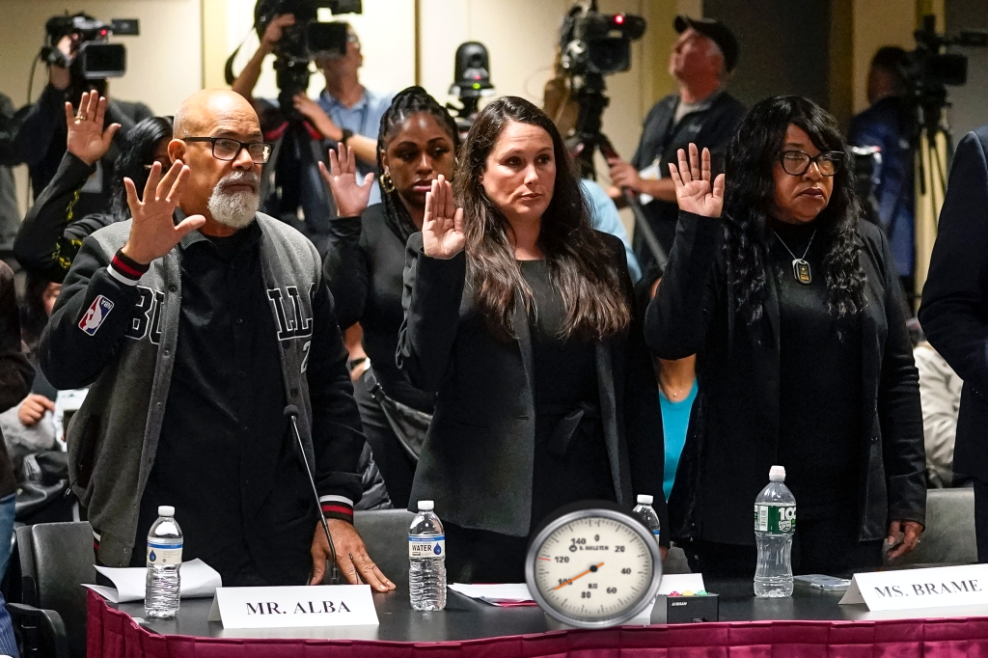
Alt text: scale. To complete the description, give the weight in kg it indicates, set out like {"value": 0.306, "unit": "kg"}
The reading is {"value": 100, "unit": "kg"}
